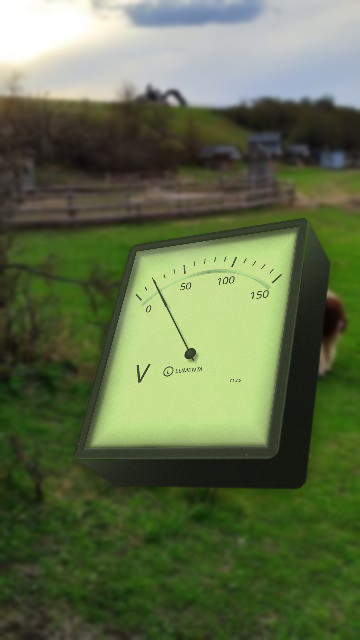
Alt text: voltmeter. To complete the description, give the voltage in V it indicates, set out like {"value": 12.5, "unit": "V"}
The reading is {"value": 20, "unit": "V"}
